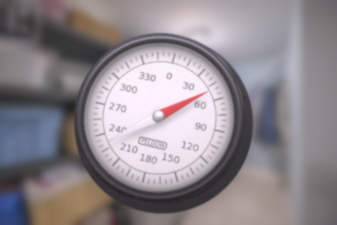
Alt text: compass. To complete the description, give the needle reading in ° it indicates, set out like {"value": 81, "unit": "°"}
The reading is {"value": 50, "unit": "°"}
